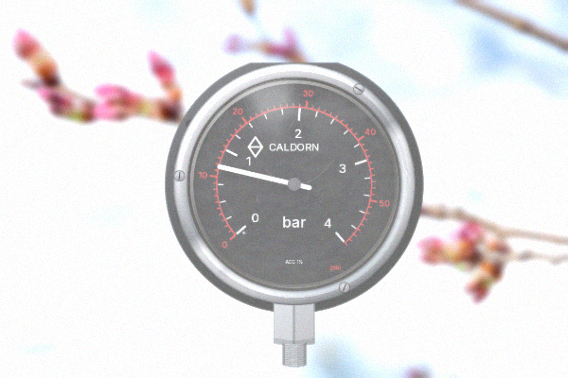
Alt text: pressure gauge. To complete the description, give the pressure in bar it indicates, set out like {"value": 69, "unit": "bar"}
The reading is {"value": 0.8, "unit": "bar"}
